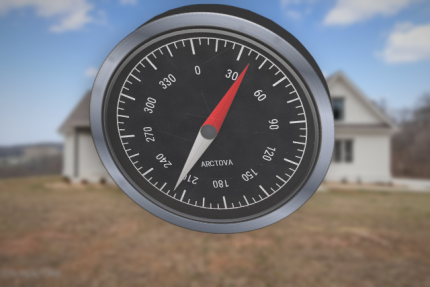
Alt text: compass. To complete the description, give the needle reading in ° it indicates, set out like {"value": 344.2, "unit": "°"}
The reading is {"value": 37.5, "unit": "°"}
